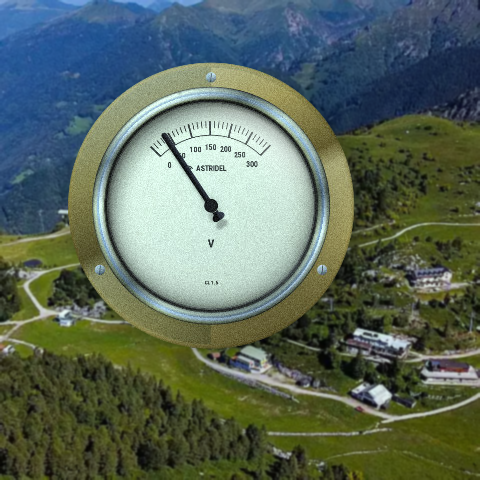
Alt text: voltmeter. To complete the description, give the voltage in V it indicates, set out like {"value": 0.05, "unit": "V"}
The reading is {"value": 40, "unit": "V"}
